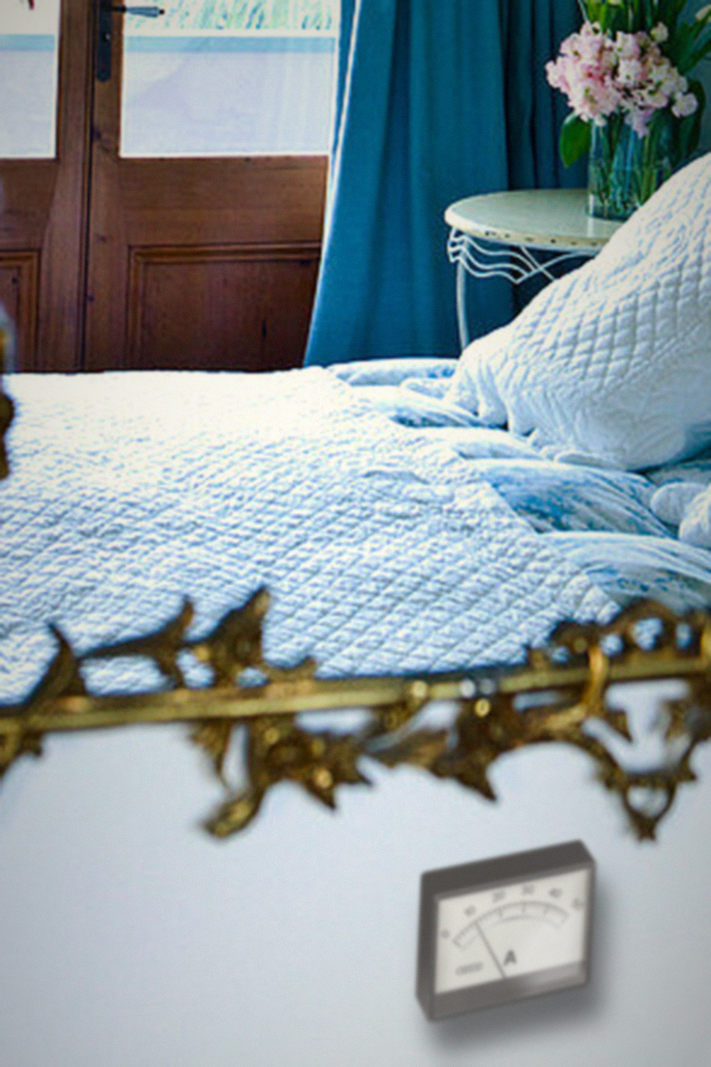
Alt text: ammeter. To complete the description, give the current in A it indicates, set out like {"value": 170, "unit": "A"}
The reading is {"value": 10, "unit": "A"}
